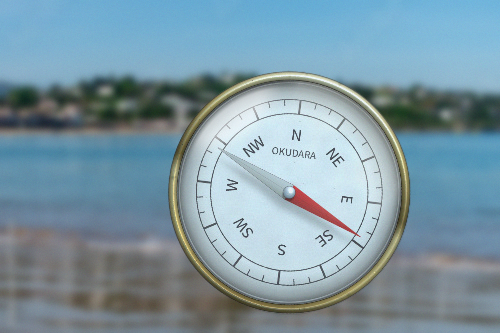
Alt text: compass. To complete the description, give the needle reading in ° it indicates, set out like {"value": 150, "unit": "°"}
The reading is {"value": 115, "unit": "°"}
